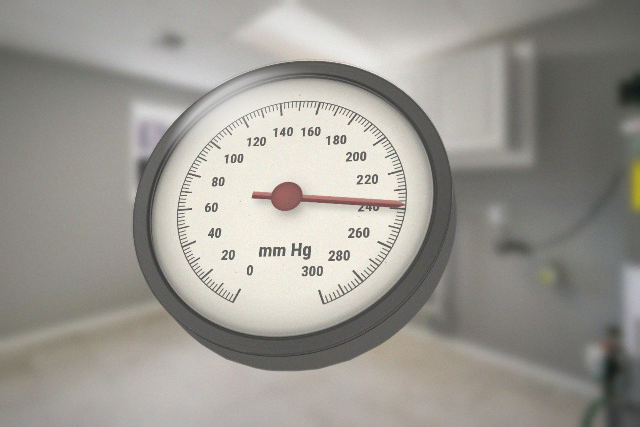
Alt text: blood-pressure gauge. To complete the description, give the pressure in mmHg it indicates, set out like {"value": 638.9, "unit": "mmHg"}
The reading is {"value": 240, "unit": "mmHg"}
